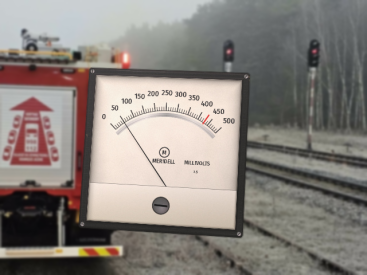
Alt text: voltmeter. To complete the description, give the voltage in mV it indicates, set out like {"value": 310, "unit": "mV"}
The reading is {"value": 50, "unit": "mV"}
